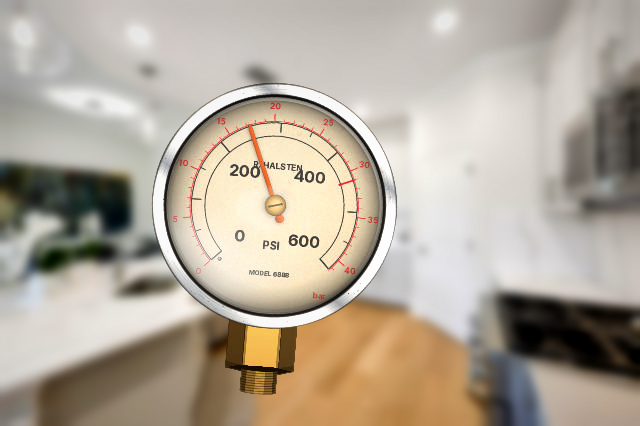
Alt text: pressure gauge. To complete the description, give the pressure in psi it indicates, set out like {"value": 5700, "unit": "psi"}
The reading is {"value": 250, "unit": "psi"}
